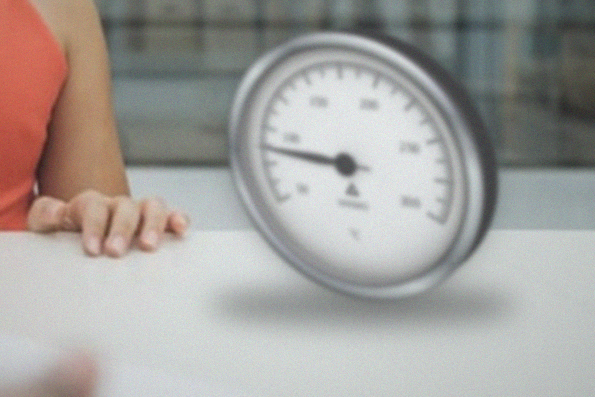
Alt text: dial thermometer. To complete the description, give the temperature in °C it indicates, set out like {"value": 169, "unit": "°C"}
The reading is {"value": 87.5, "unit": "°C"}
